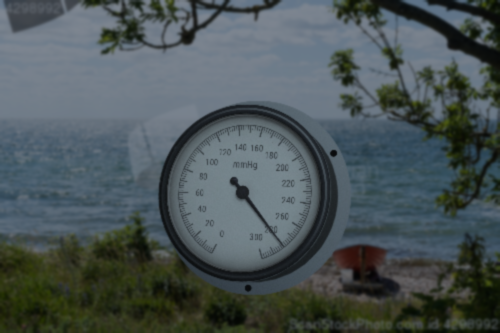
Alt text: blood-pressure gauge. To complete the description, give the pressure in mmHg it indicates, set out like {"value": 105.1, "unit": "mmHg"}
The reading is {"value": 280, "unit": "mmHg"}
